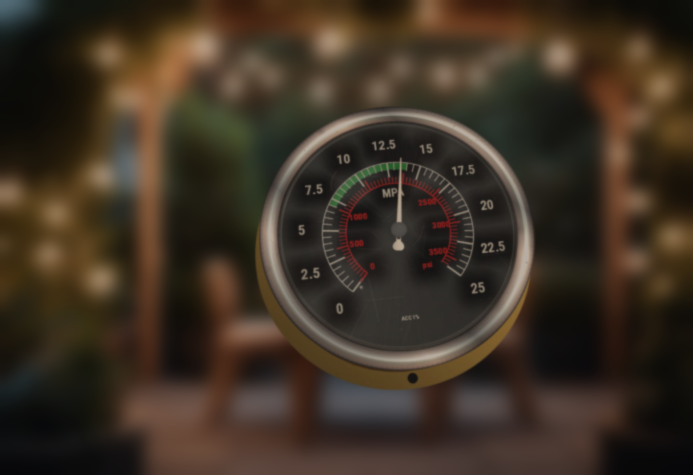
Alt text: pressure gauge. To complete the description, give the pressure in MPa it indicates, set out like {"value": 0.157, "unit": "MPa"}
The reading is {"value": 13.5, "unit": "MPa"}
